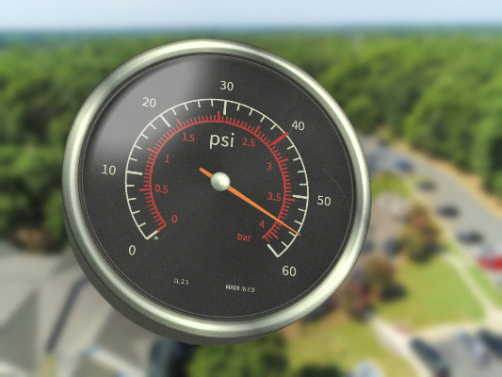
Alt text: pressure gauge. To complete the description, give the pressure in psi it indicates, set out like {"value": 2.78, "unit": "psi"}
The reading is {"value": 56, "unit": "psi"}
